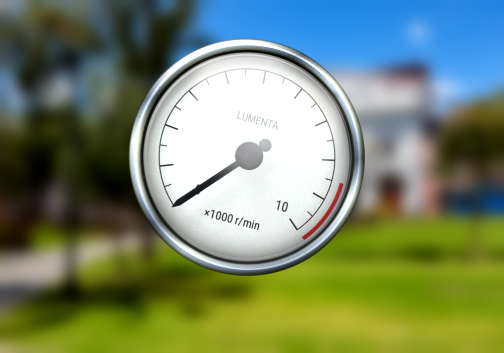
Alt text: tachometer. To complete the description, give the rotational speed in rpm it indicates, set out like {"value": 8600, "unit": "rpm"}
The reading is {"value": 0, "unit": "rpm"}
